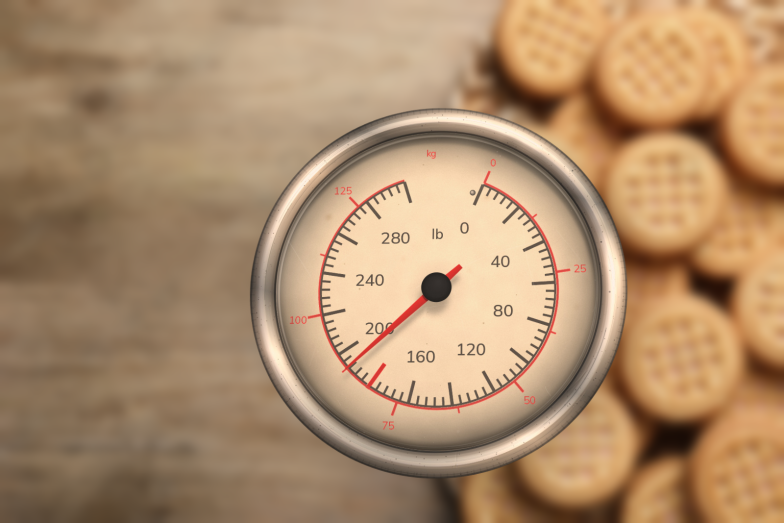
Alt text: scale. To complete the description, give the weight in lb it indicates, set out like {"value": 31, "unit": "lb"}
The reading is {"value": 192, "unit": "lb"}
